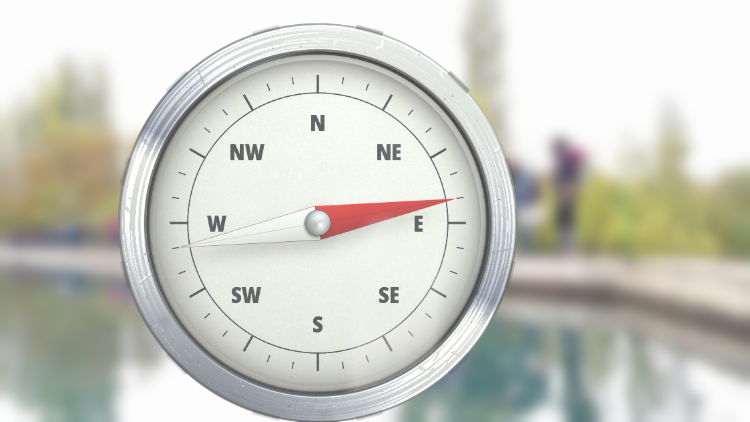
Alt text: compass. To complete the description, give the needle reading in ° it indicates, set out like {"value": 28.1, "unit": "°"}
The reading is {"value": 80, "unit": "°"}
